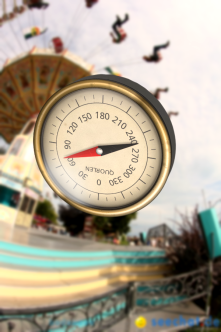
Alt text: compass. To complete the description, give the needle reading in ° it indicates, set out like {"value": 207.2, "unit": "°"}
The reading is {"value": 70, "unit": "°"}
